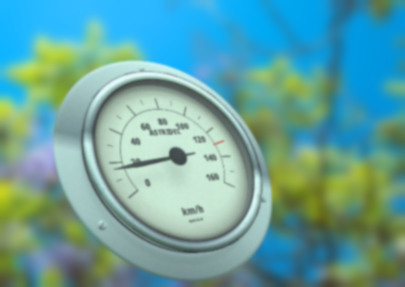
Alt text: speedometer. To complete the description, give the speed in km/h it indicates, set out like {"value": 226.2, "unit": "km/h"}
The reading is {"value": 15, "unit": "km/h"}
